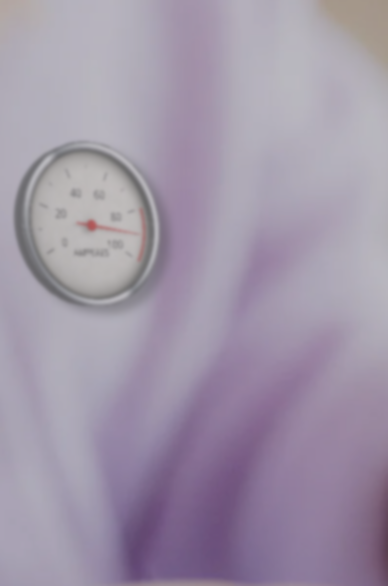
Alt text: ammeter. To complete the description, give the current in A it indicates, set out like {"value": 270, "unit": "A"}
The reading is {"value": 90, "unit": "A"}
